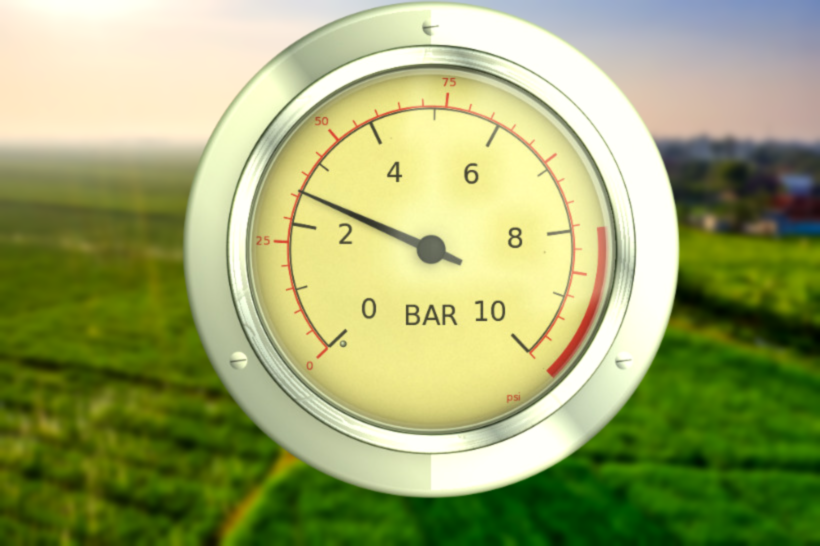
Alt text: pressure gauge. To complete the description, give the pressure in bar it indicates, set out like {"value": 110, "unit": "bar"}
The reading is {"value": 2.5, "unit": "bar"}
